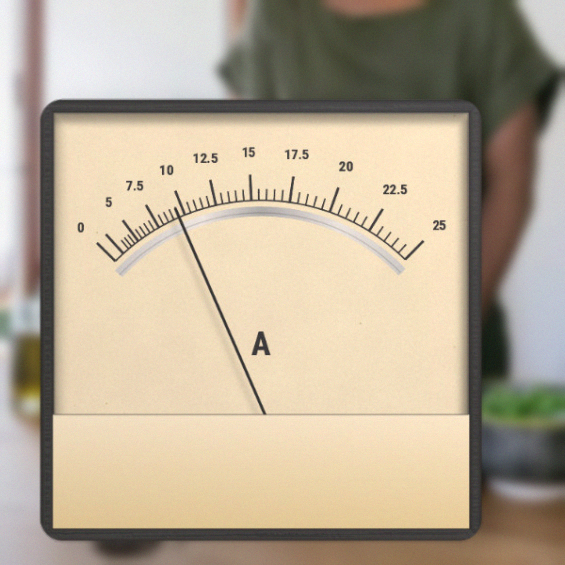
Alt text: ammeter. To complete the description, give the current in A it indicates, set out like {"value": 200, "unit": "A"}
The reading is {"value": 9.5, "unit": "A"}
